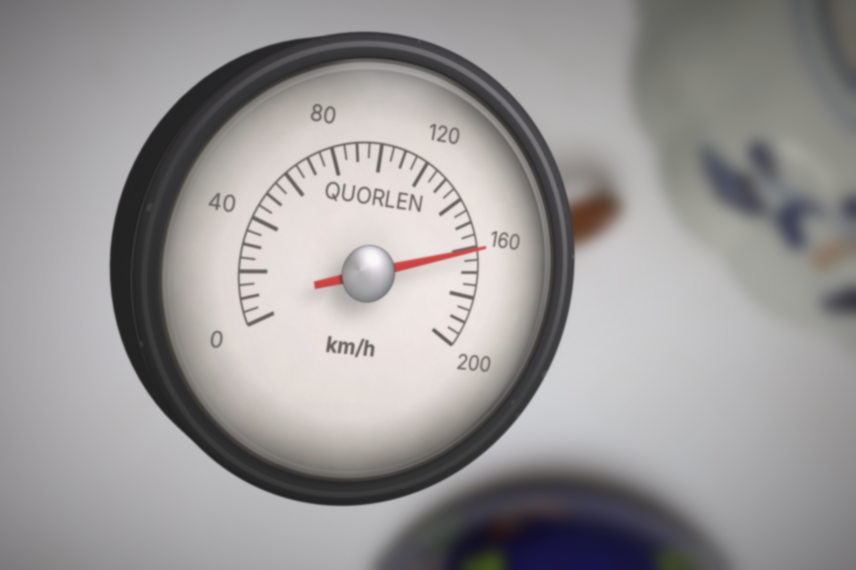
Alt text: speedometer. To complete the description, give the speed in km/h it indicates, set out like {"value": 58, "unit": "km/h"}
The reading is {"value": 160, "unit": "km/h"}
